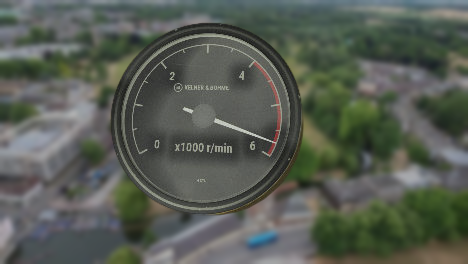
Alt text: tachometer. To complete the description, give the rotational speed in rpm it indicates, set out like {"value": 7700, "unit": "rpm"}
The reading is {"value": 5750, "unit": "rpm"}
